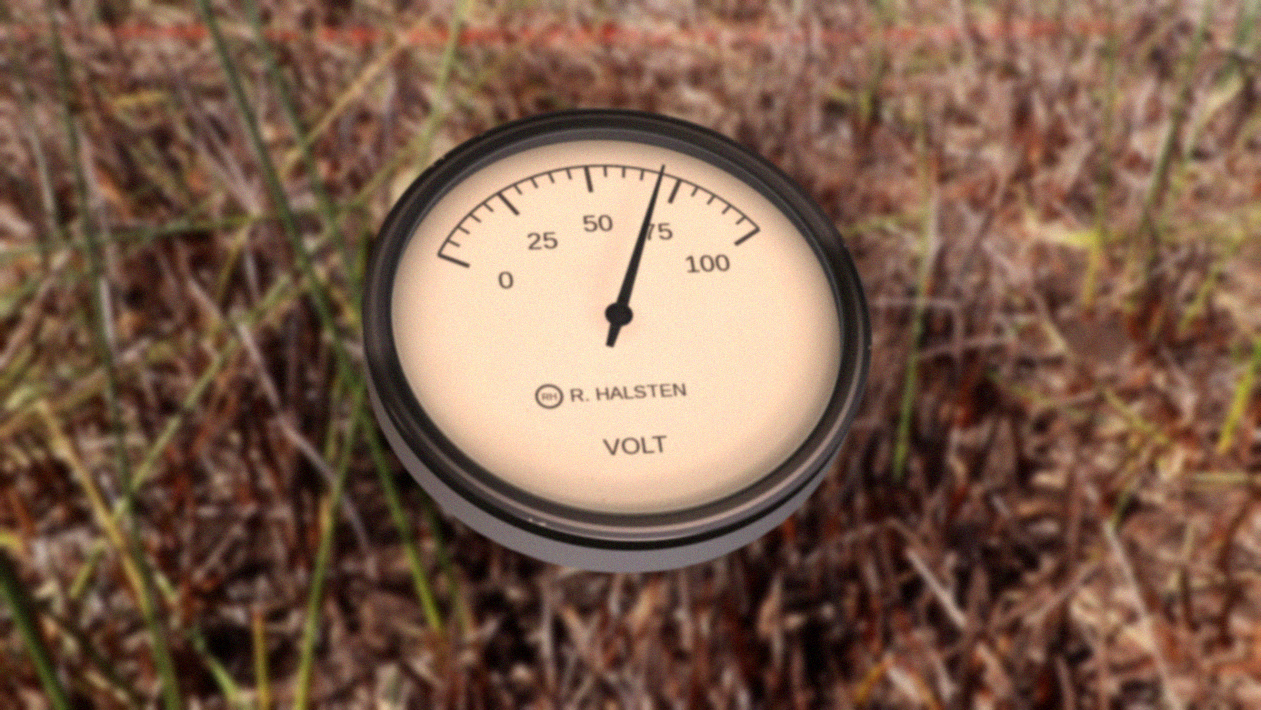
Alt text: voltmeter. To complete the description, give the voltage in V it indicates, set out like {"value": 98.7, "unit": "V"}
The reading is {"value": 70, "unit": "V"}
